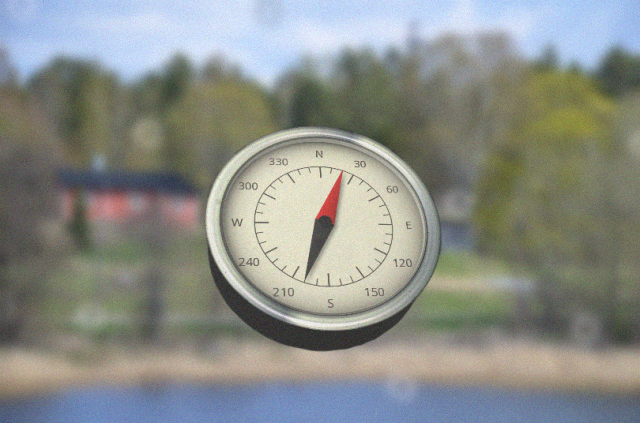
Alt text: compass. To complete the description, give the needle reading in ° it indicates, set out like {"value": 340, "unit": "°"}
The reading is {"value": 20, "unit": "°"}
